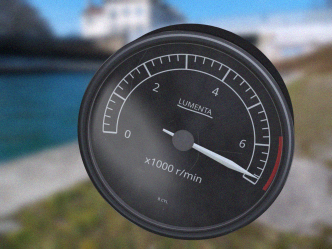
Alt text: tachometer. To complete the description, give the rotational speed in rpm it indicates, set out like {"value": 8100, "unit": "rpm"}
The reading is {"value": 6800, "unit": "rpm"}
